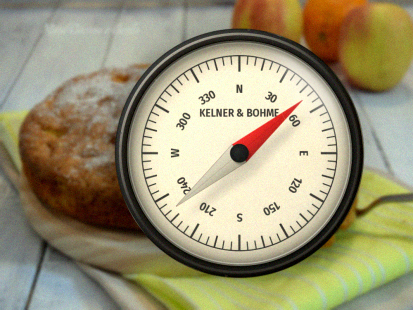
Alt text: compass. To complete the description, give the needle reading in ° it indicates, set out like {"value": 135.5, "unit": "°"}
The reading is {"value": 50, "unit": "°"}
